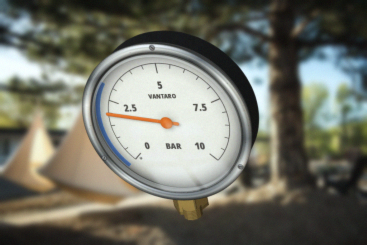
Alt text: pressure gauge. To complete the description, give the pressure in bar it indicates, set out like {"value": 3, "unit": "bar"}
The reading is {"value": 2, "unit": "bar"}
